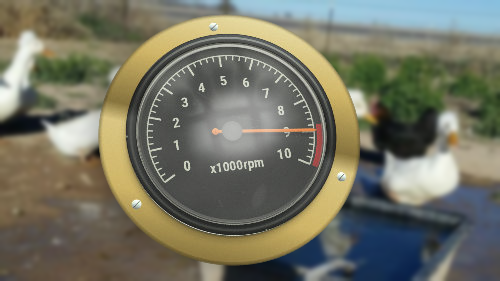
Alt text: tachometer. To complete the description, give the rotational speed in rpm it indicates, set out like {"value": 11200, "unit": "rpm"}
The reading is {"value": 9000, "unit": "rpm"}
